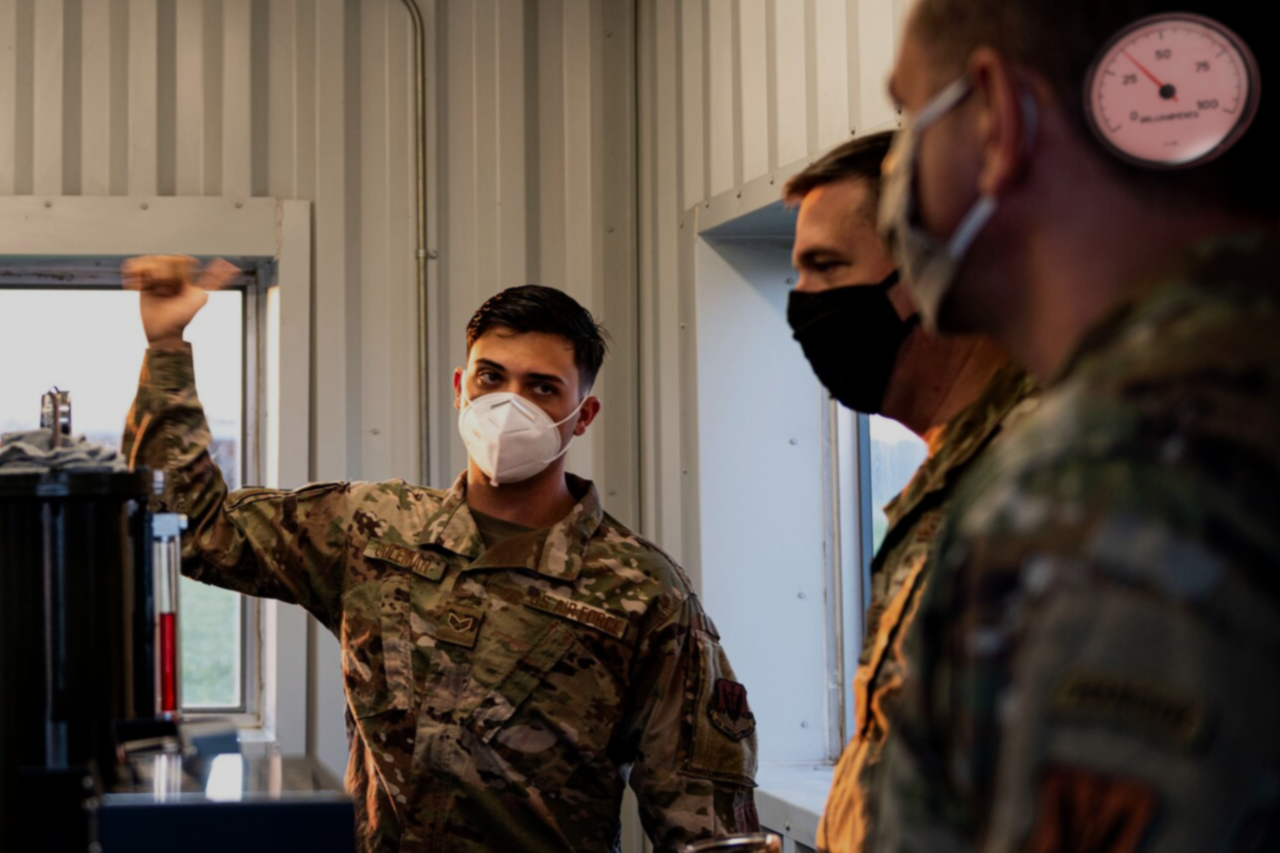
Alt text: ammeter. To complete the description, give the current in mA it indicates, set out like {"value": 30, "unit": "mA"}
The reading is {"value": 35, "unit": "mA"}
